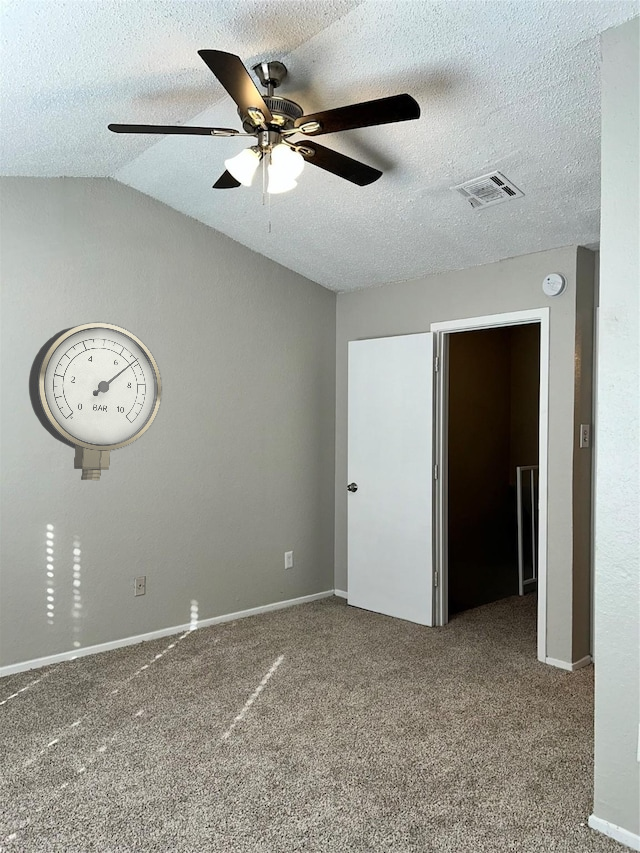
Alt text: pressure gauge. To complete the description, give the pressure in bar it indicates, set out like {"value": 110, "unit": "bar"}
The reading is {"value": 6.75, "unit": "bar"}
